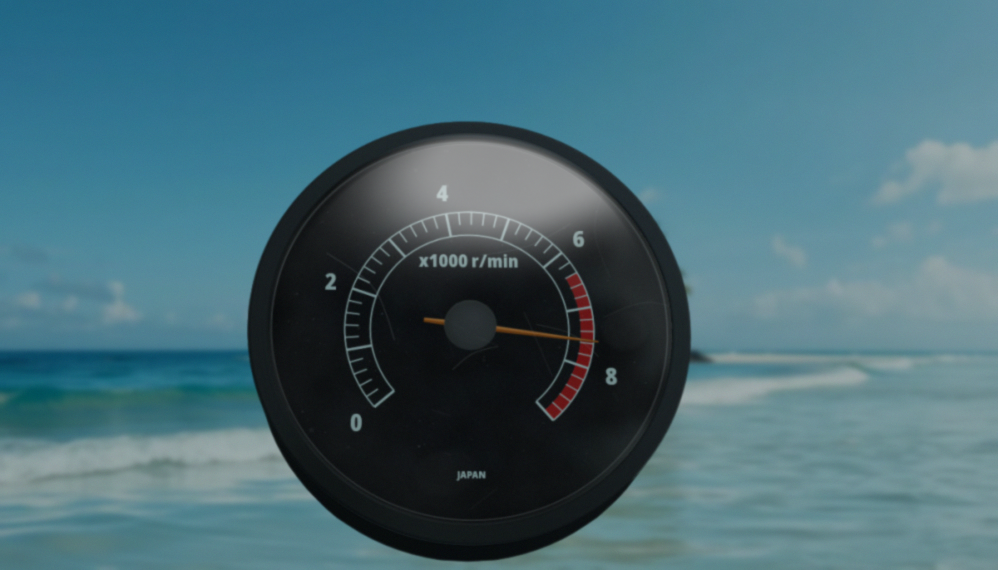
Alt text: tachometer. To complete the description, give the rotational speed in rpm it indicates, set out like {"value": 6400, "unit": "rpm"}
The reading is {"value": 7600, "unit": "rpm"}
